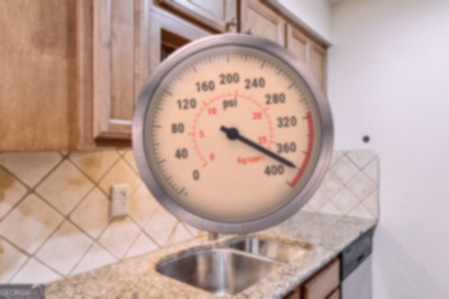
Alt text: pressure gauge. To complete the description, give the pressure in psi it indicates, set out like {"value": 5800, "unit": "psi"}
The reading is {"value": 380, "unit": "psi"}
